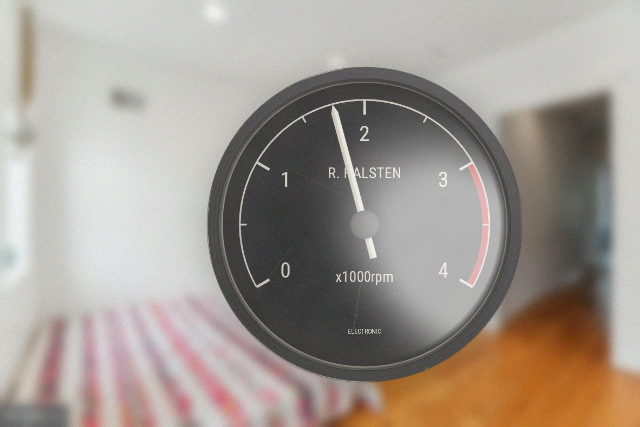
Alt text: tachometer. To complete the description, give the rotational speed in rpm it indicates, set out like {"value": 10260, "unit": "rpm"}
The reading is {"value": 1750, "unit": "rpm"}
